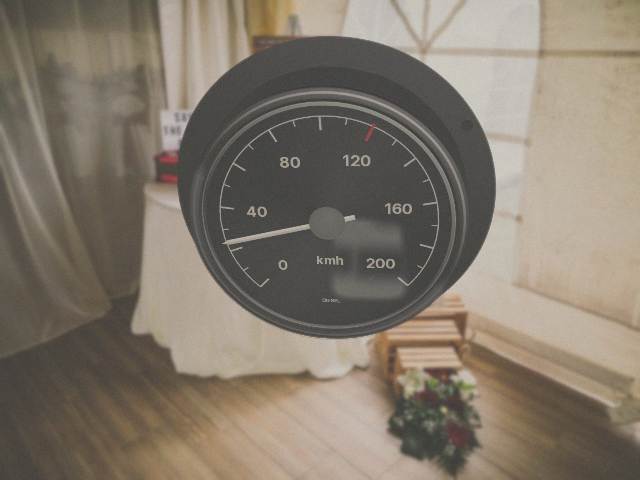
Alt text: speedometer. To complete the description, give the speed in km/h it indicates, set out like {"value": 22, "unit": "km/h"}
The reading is {"value": 25, "unit": "km/h"}
